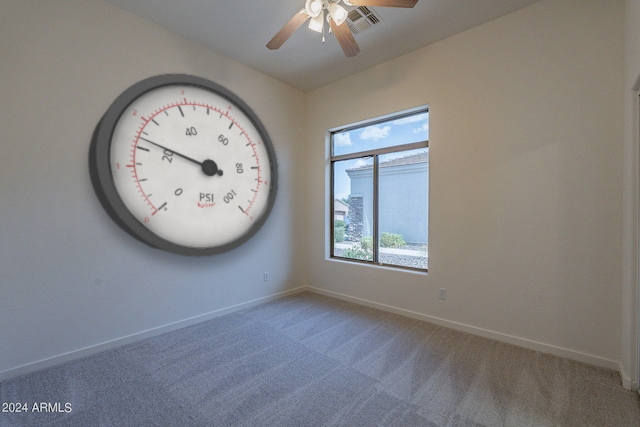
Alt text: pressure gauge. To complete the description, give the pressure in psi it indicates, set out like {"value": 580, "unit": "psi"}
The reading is {"value": 22.5, "unit": "psi"}
